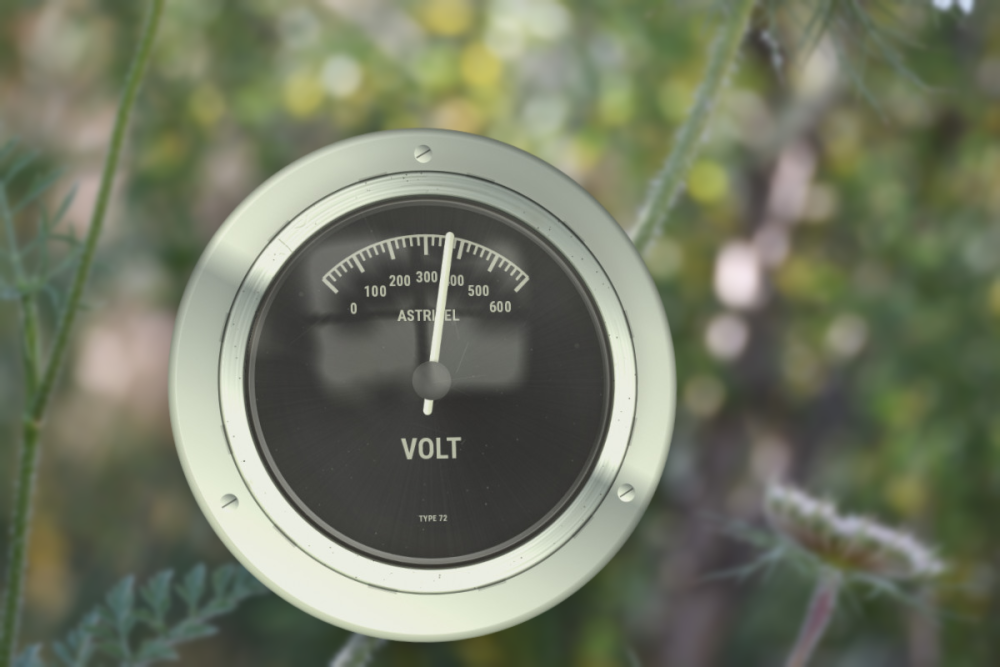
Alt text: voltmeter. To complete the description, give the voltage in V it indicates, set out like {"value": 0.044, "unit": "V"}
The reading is {"value": 360, "unit": "V"}
